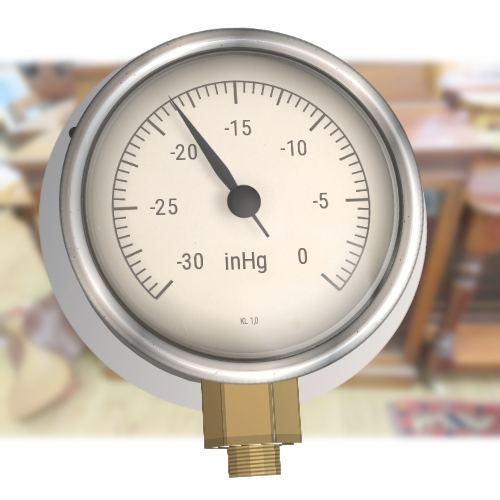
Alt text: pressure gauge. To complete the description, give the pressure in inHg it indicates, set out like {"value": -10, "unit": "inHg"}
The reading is {"value": -18.5, "unit": "inHg"}
